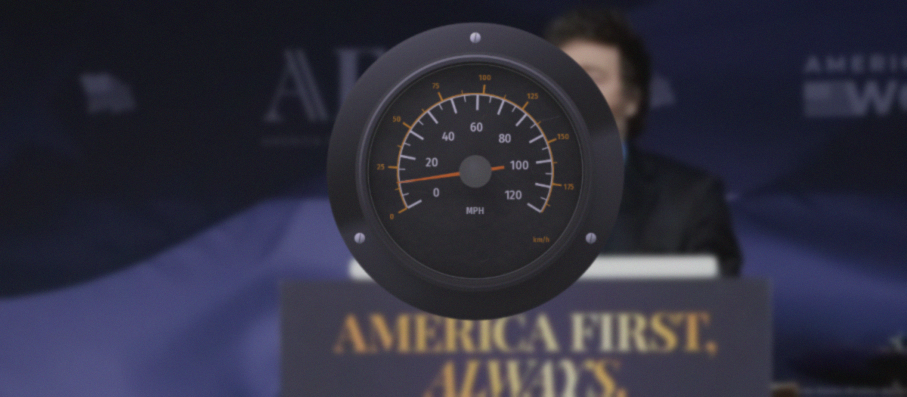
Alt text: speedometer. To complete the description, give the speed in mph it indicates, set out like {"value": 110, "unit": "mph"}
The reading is {"value": 10, "unit": "mph"}
